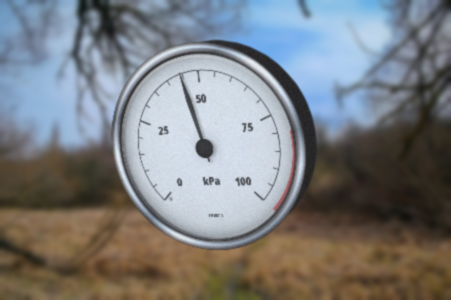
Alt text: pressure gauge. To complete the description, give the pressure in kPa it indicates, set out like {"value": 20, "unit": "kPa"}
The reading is {"value": 45, "unit": "kPa"}
